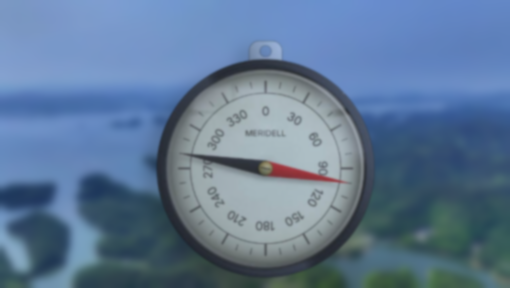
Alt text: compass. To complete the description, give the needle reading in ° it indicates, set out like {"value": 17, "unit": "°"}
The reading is {"value": 100, "unit": "°"}
